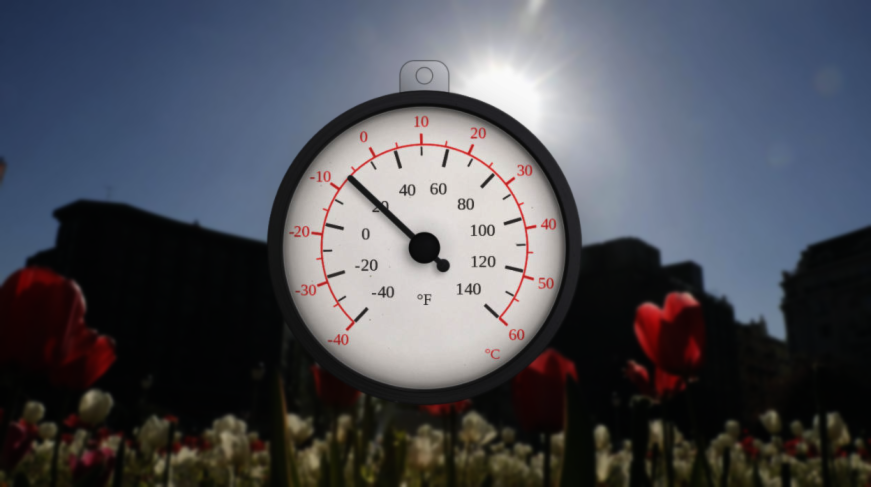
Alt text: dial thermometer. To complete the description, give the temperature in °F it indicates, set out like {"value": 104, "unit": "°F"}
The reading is {"value": 20, "unit": "°F"}
